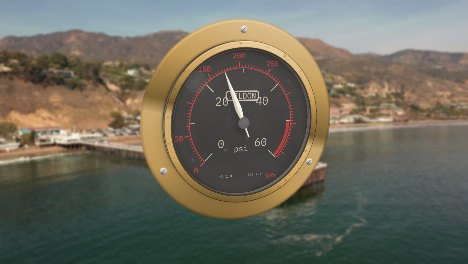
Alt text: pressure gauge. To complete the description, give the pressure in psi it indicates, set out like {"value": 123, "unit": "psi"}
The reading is {"value": 25, "unit": "psi"}
